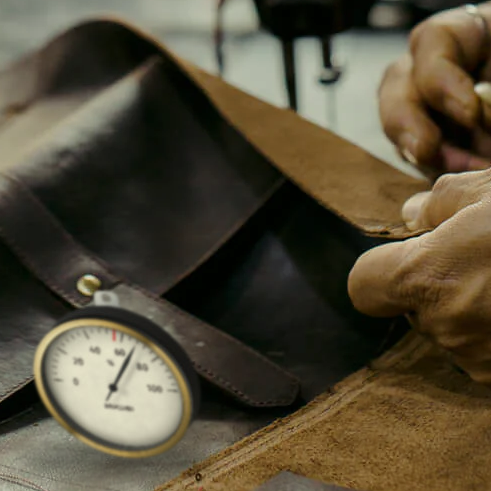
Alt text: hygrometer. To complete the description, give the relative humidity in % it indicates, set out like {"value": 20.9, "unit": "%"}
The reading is {"value": 68, "unit": "%"}
